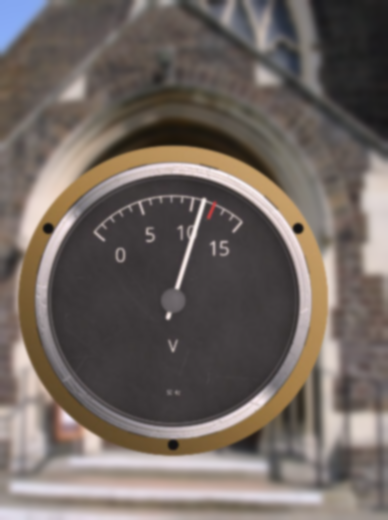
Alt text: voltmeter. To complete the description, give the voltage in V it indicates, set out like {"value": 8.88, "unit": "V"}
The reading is {"value": 11, "unit": "V"}
